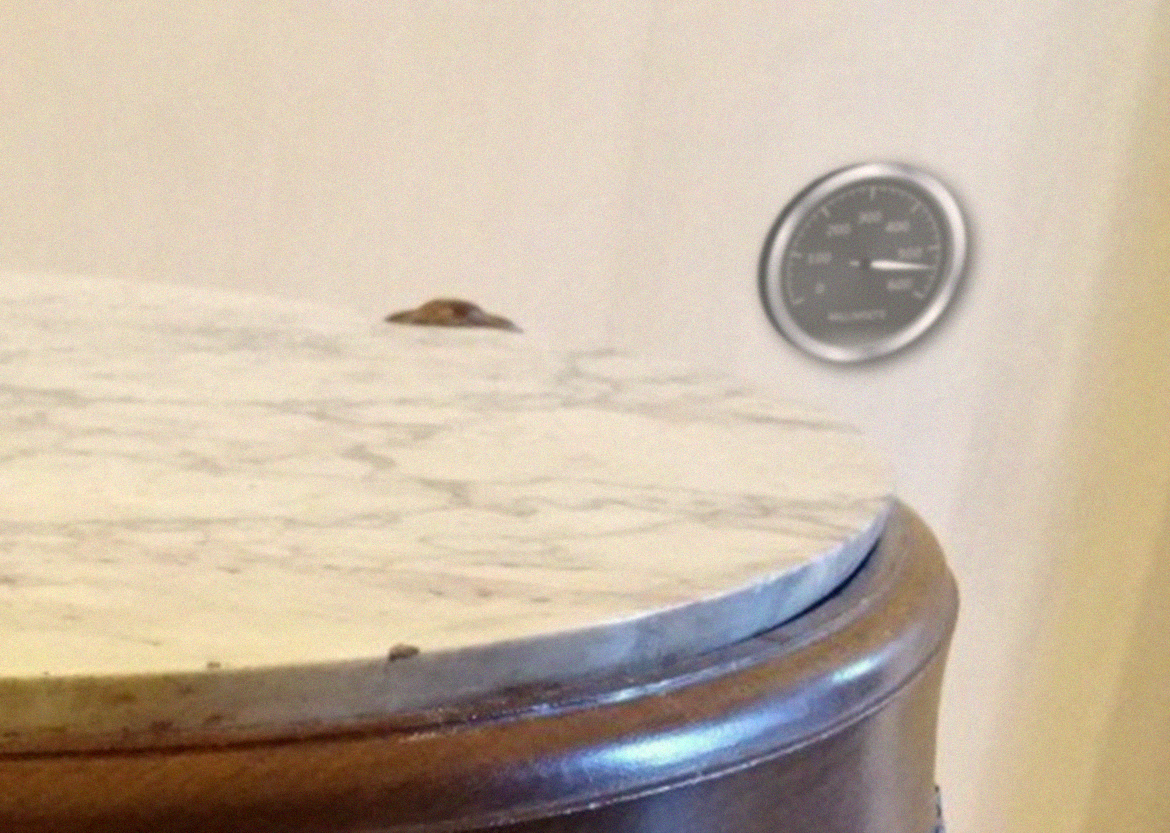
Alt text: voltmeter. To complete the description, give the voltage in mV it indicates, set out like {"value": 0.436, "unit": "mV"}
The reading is {"value": 540, "unit": "mV"}
